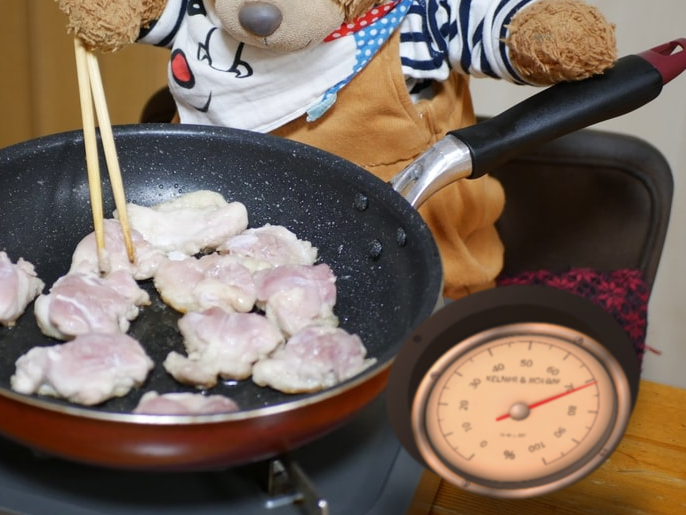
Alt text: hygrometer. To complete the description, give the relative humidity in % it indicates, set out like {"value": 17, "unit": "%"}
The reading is {"value": 70, "unit": "%"}
